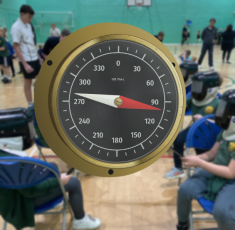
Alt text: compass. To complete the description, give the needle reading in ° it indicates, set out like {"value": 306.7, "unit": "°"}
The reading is {"value": 100, "unit": "°"}
